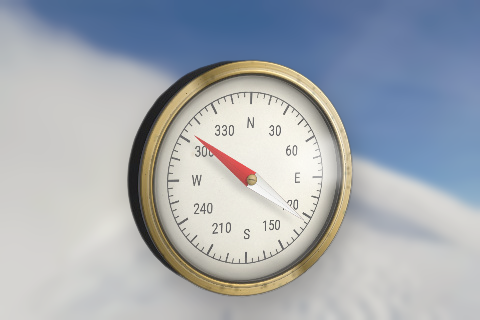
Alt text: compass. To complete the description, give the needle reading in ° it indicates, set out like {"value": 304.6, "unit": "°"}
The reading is {"value": 305, "unit": "°"}
